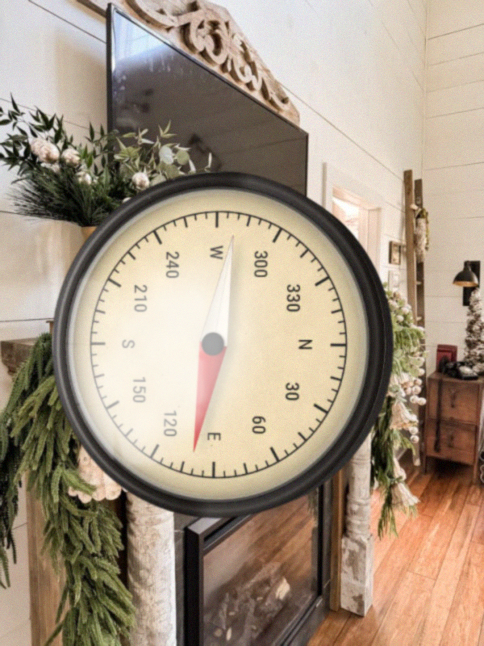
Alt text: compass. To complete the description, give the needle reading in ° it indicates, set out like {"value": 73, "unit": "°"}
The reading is {"value": 100, "unit": "°"}
